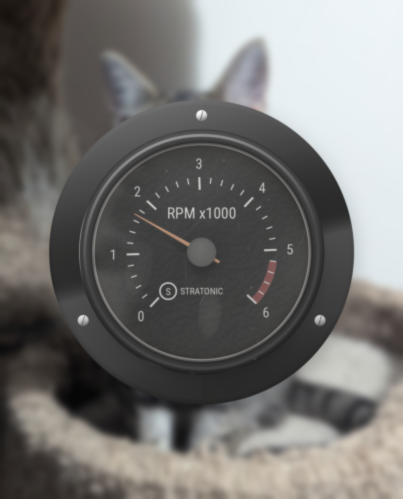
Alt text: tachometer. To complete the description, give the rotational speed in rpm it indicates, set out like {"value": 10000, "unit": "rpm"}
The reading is {"value": 1700, "unit": "rpm"}
